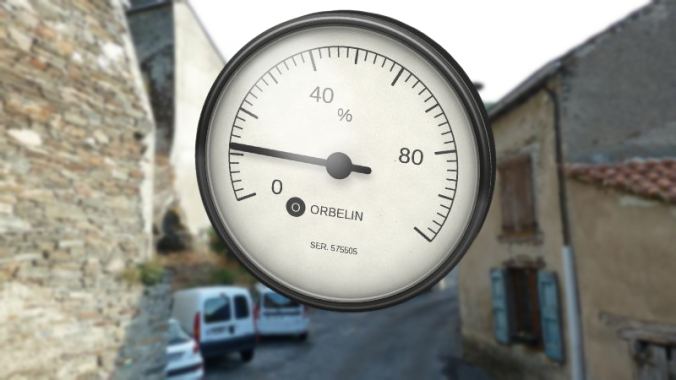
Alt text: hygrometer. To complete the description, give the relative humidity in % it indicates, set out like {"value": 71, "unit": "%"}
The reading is {"value": 12, "unit": "%"}
